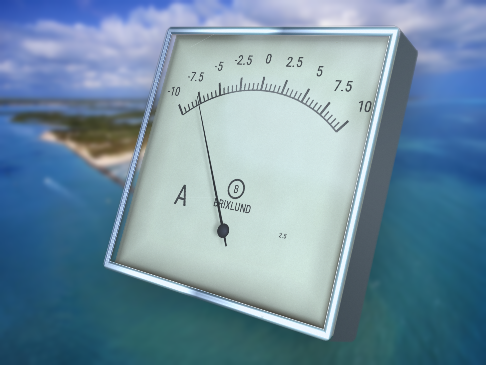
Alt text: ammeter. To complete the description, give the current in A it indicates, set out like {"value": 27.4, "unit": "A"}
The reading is {"value": -7.5, "unit": "A"}
